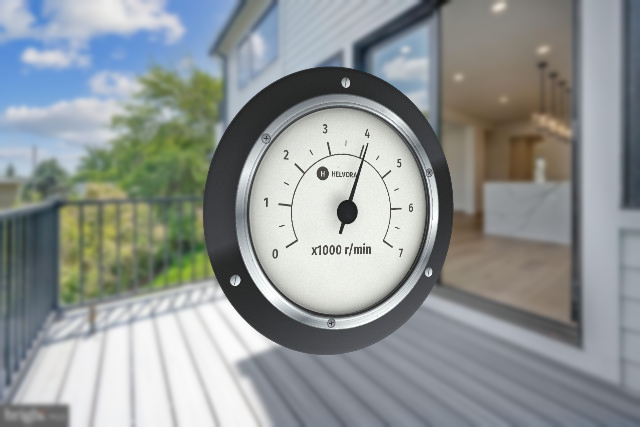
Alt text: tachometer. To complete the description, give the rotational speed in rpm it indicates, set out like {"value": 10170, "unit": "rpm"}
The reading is {"value": 4000, "unit": "rpm"}
